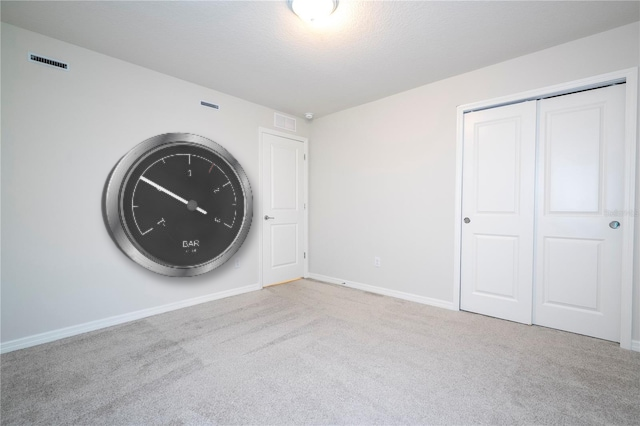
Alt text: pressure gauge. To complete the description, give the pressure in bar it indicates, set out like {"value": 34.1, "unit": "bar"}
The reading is {"value": 0, "unit": "bar"}
